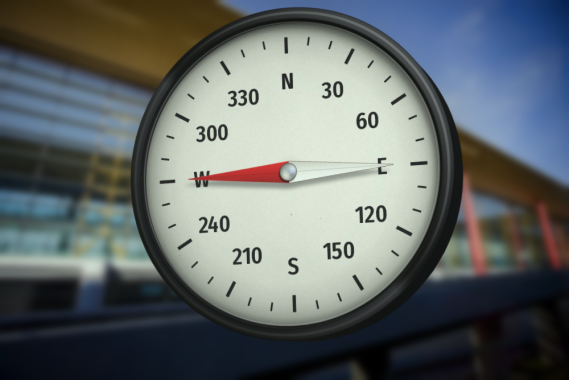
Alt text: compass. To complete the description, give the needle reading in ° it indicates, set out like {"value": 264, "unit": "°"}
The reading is {"value": 270, "unit": "°"}
